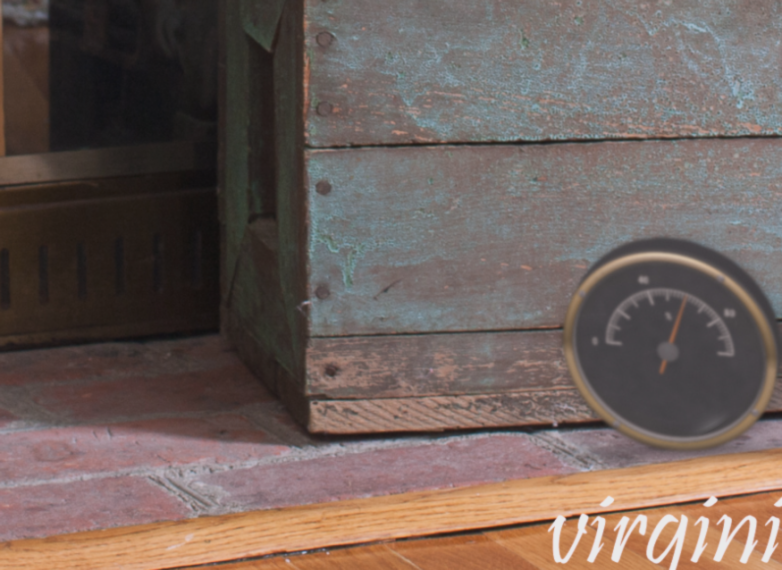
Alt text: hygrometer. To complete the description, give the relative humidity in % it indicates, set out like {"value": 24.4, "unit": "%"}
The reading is {"value": 60, "unit": "%"}
